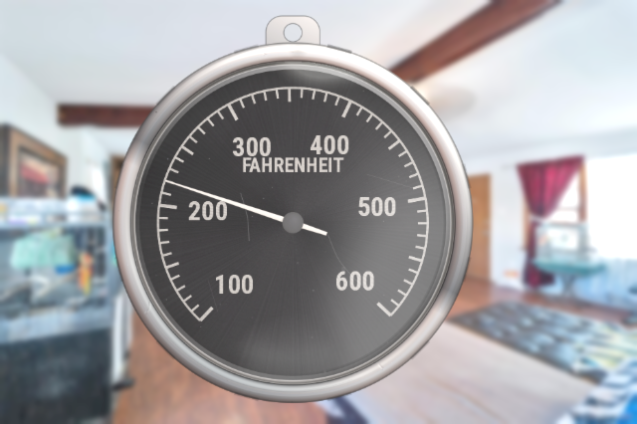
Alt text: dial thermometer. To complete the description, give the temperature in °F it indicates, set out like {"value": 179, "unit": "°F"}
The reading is {"value": 220, "unit": "°F"}
